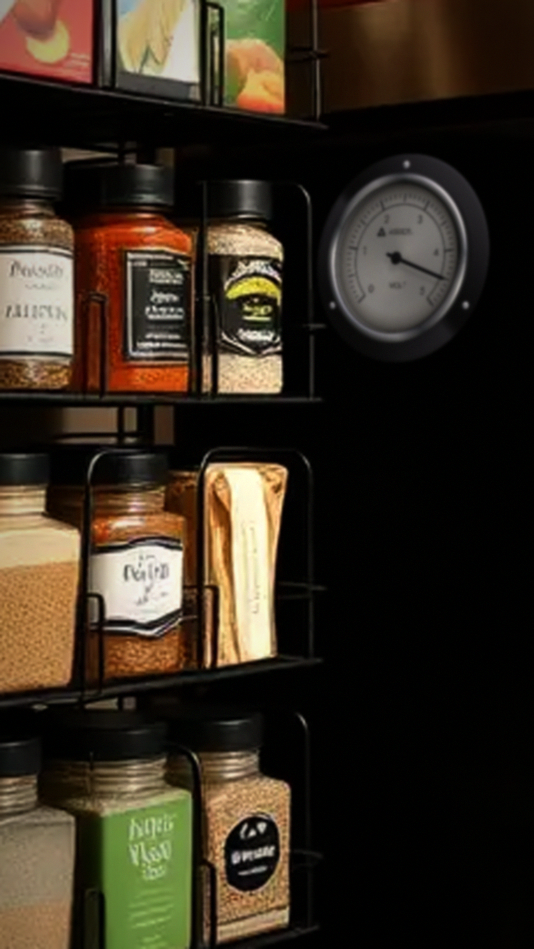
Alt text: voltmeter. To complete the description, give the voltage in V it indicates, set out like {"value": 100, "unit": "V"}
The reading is {"value": 4.5, "unit": "V"}
